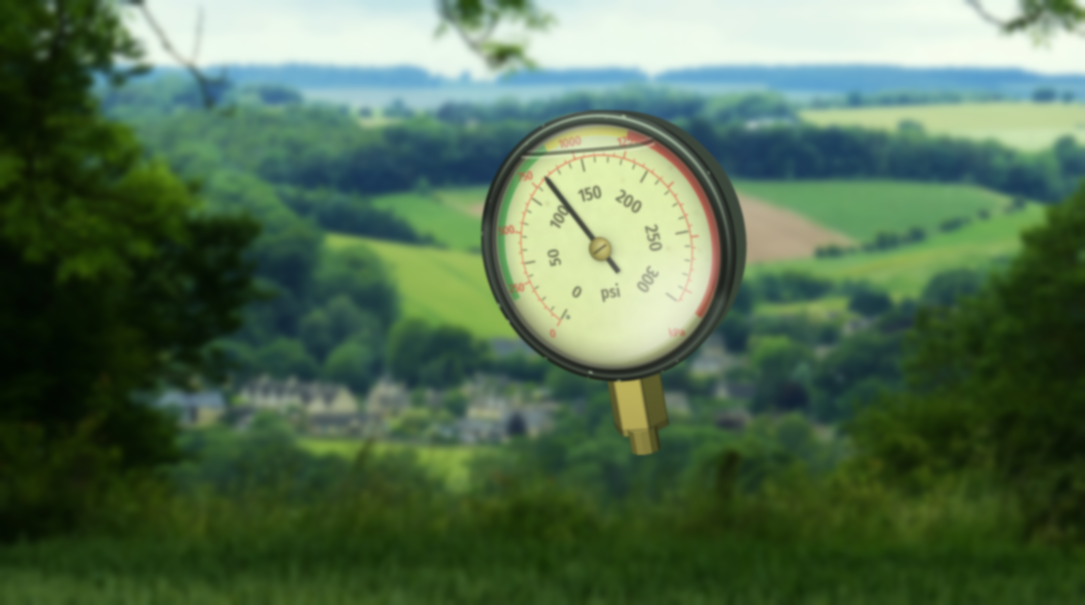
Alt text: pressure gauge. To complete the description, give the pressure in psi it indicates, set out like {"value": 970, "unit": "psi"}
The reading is {"value": 120, "unit": "psi"}
